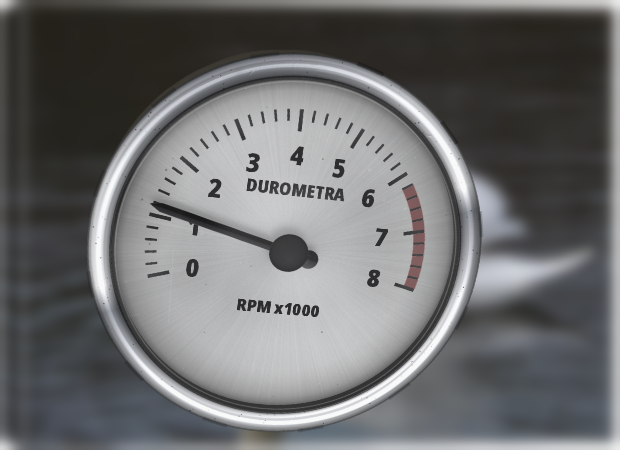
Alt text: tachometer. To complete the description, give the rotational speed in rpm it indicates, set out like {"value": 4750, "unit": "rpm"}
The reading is {"value": 1200, "unit": "rpm"}
